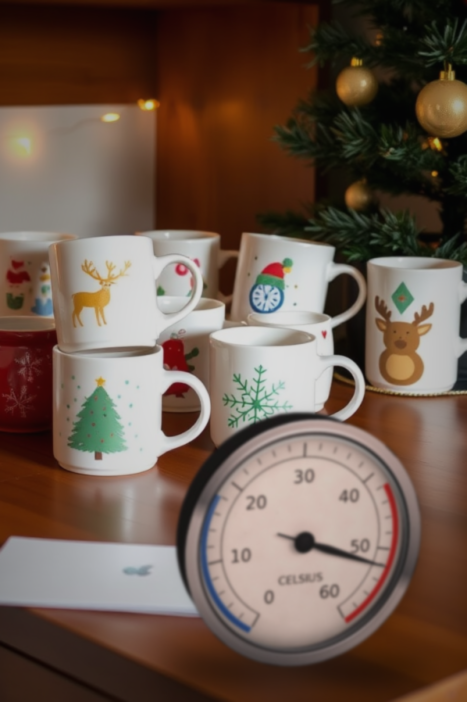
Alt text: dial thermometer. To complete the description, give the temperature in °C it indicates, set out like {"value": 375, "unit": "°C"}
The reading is {"value": 52, "unit": "°C"}
